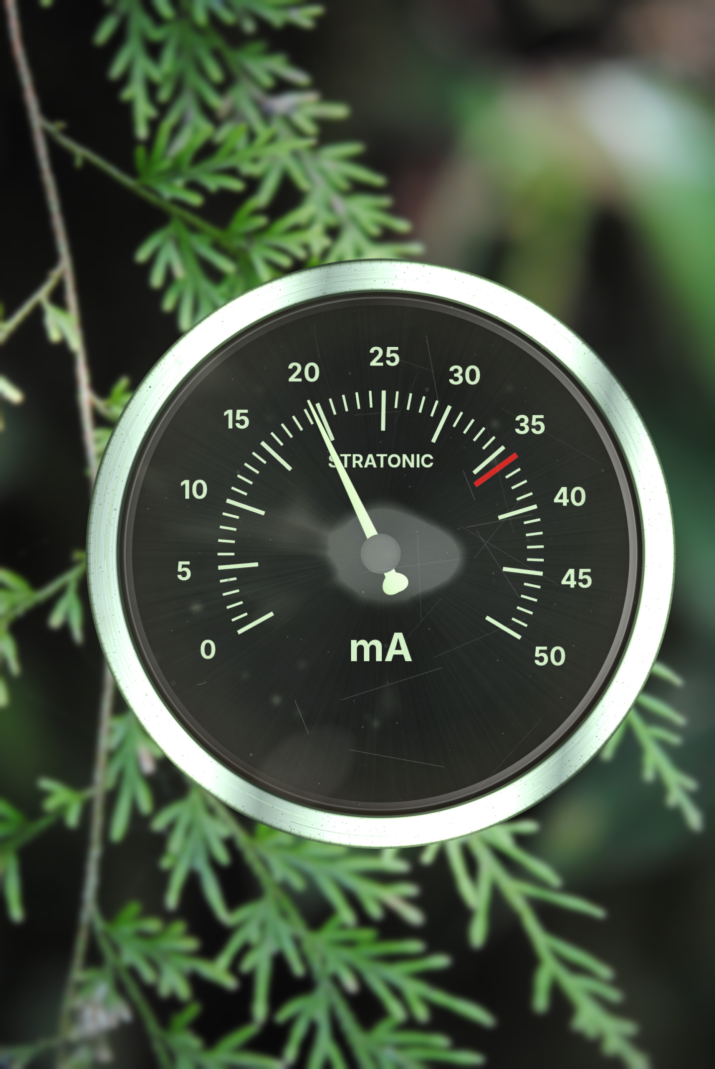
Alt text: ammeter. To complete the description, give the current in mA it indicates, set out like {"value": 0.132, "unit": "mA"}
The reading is {"value": 19.5, "unit": "mA"}
